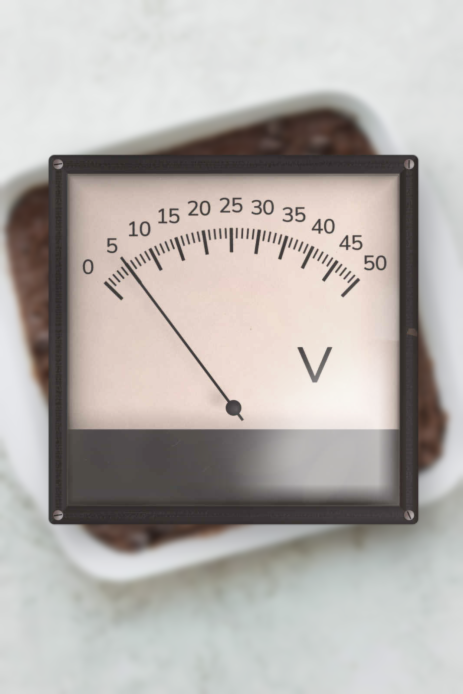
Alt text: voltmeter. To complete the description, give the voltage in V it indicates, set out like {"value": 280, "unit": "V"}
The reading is {"value": 5, "unit": "V"}
